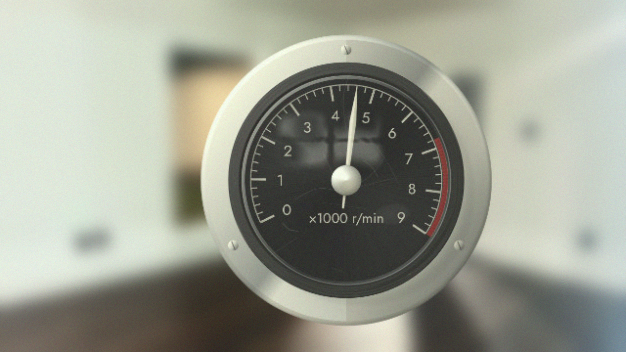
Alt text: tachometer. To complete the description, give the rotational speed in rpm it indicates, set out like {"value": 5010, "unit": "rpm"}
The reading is {"value": 4600, "unit": "rpm"}
